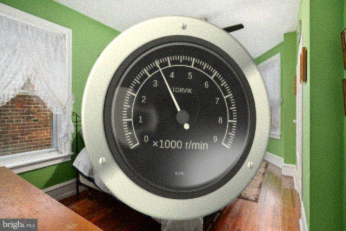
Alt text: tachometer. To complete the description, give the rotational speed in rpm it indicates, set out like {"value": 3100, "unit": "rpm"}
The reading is {"value": 3500, "unit": "rpm"}
